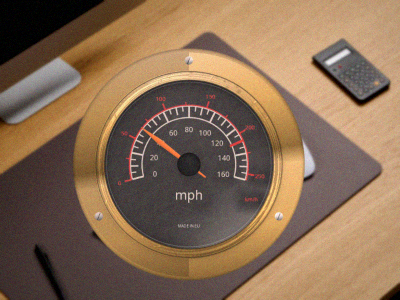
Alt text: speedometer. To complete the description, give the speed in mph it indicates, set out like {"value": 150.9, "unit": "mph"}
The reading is {"value": 40, "unit": "mph"}
